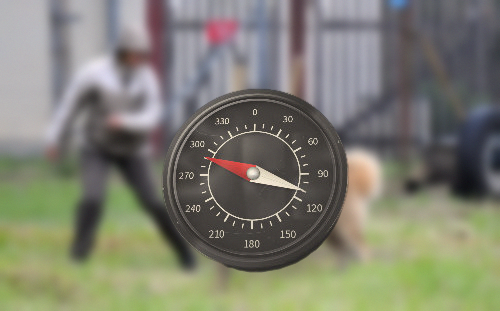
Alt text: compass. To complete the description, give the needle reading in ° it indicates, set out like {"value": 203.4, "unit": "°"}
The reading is {"value": 290, "unit": "°"}
